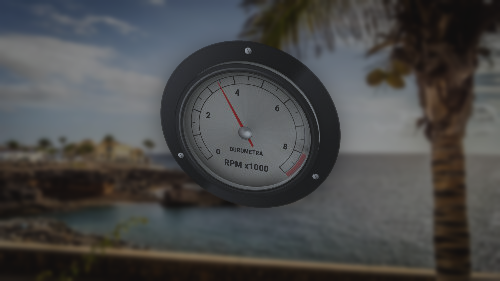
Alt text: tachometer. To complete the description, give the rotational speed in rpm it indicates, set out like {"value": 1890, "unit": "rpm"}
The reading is {"value": 3500, "unit": "rpm"}
